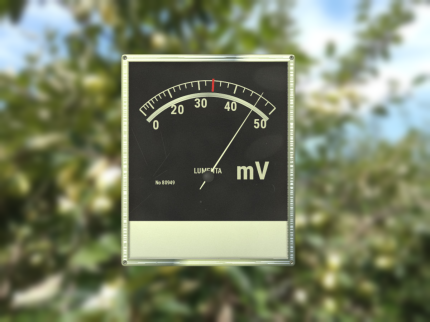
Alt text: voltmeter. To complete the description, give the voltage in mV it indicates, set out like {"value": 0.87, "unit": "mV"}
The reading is {"value": 46, "unit": "mV"}
